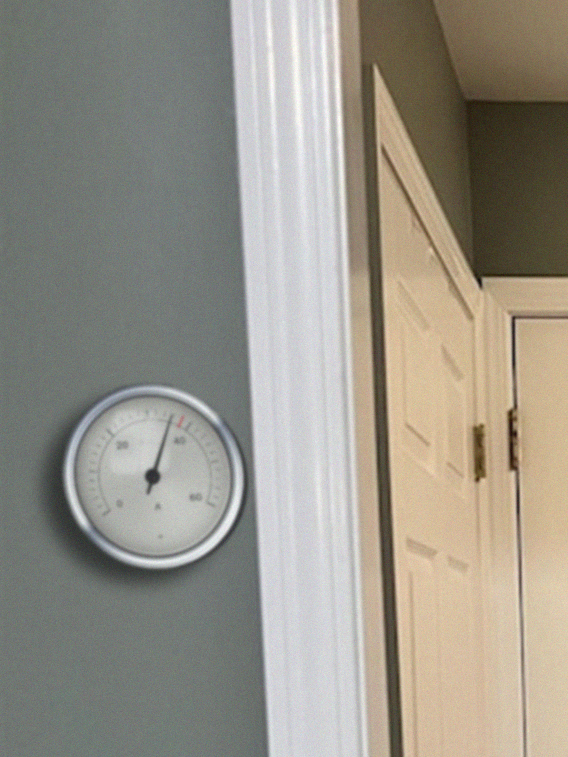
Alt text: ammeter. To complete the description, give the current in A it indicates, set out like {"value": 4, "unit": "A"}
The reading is {"value": 36, "unit": "A"}
